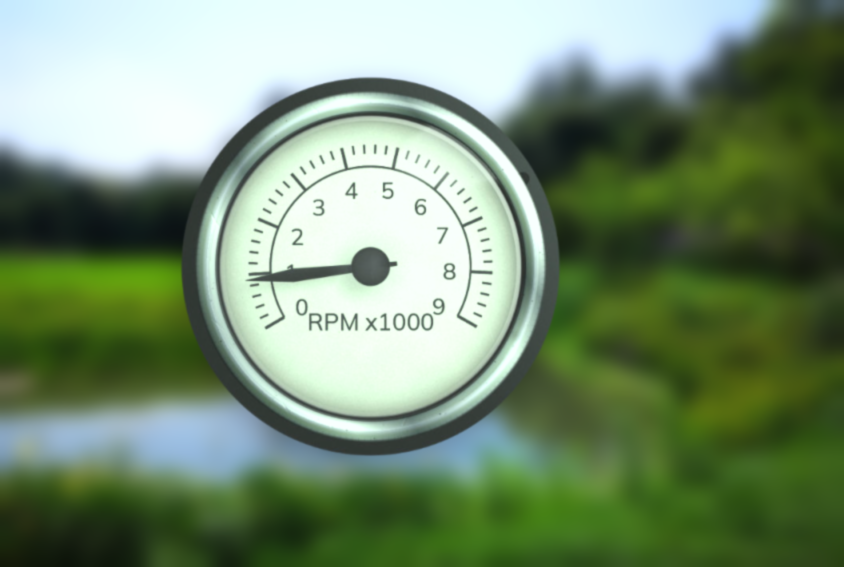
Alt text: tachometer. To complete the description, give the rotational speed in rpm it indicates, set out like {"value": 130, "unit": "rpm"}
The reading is {"value": 900, "unit": "rpm"}
